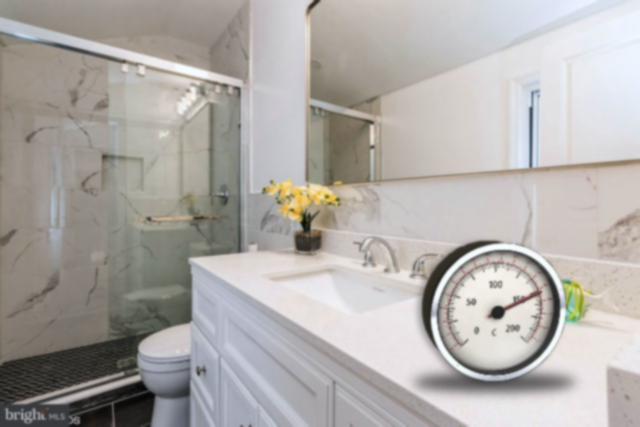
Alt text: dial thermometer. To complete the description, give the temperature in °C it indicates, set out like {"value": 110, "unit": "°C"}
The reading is {"value": 150, "unit": "°C"}
